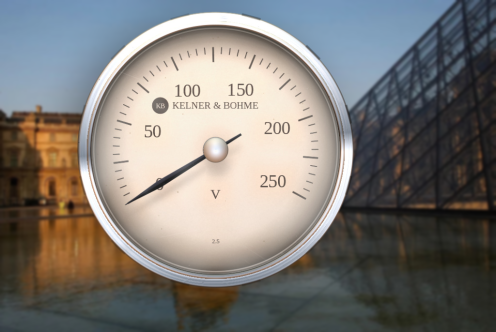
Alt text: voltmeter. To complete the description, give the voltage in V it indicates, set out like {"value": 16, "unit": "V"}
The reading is {"value": 0, "unit": "V"}
